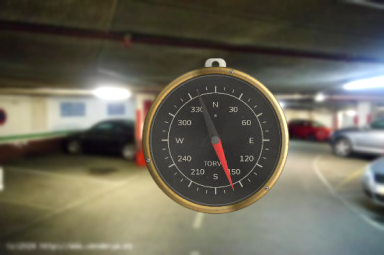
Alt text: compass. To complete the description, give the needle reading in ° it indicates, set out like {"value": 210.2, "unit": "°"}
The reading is {"value": 160, "unit": "°"}
